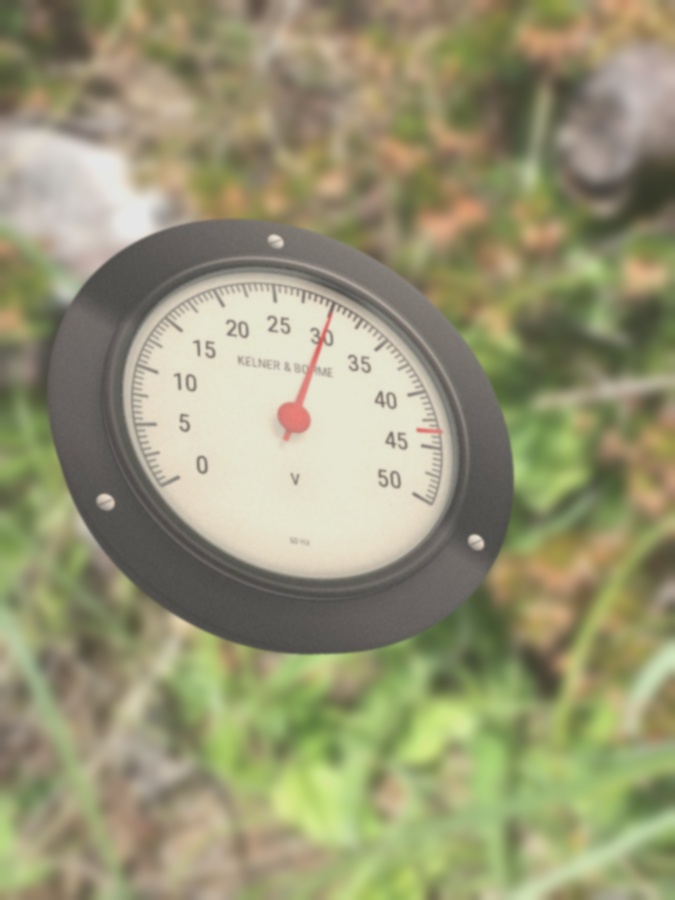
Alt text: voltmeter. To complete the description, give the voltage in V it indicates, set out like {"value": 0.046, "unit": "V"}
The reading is {"value": 30, "unit": "V"}
